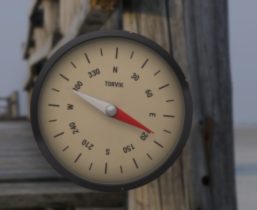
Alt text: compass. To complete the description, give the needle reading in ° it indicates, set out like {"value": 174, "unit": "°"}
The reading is {"value": 112.5, "unit": "°"}
